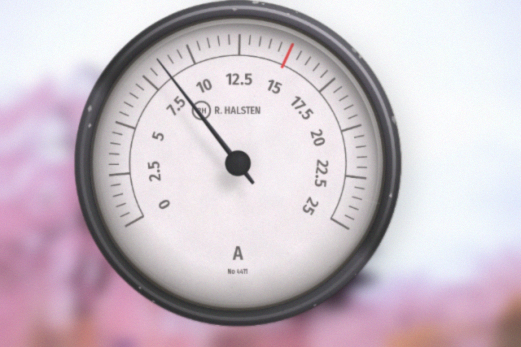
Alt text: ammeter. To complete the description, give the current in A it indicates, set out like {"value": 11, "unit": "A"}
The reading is {"value": 8.5, "unit": "A"}
